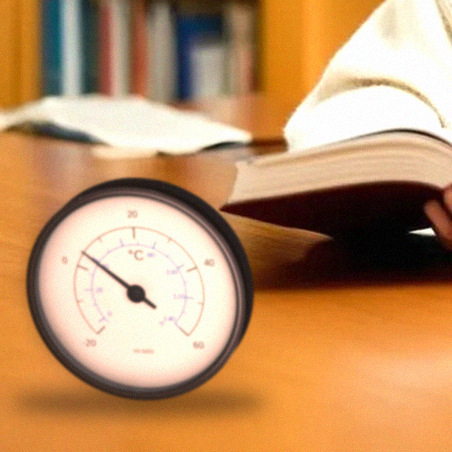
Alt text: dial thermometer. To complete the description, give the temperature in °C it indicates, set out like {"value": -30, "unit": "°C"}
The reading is {"value": 5, "unit": "°C"}
